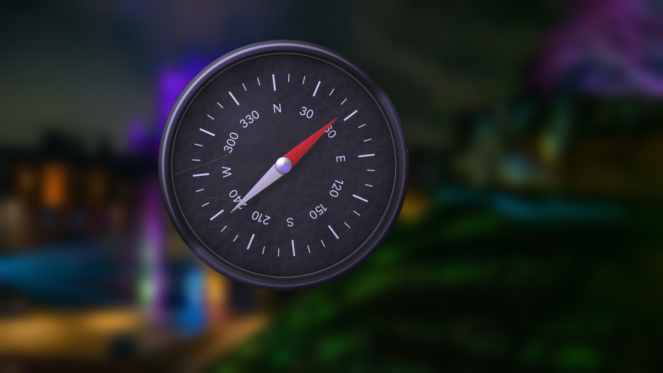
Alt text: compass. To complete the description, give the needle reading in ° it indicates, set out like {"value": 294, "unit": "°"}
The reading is {"value": 55, "unit": "°"}
